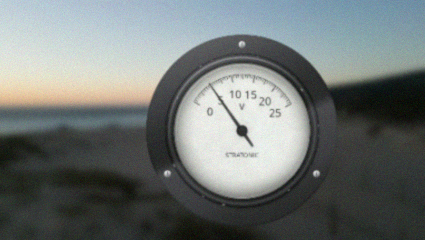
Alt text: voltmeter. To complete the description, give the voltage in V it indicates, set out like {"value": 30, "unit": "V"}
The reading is {"value": 5, "unit": "V"}
